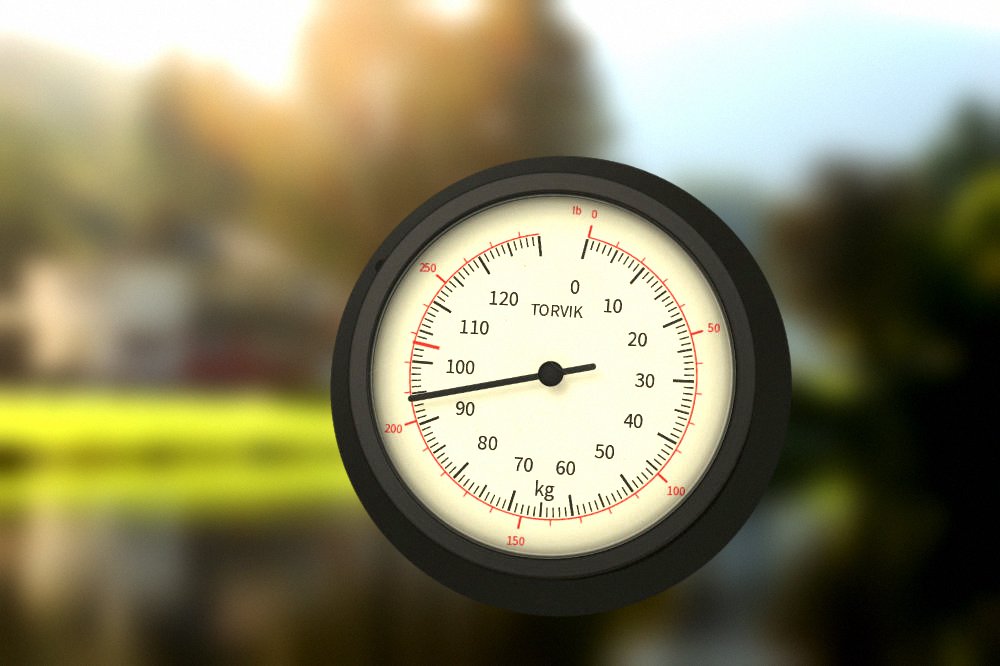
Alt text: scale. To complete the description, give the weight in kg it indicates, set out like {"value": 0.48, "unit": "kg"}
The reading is {"value": 94, "unit": "kg"}
